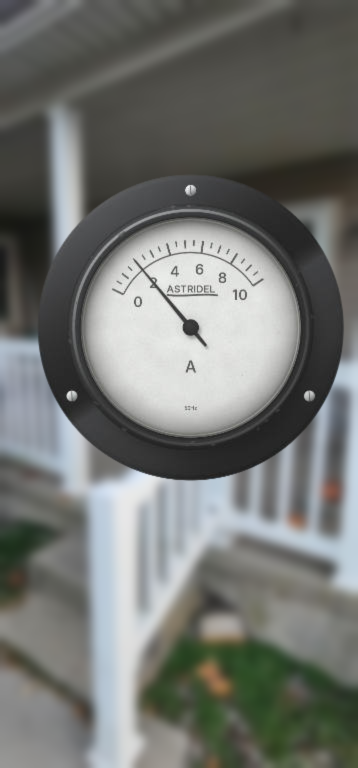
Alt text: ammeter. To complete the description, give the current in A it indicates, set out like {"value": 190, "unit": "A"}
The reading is {"value": 2, "unit": "A"}
